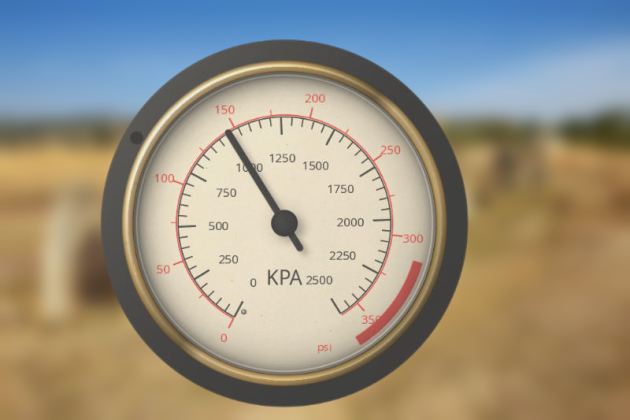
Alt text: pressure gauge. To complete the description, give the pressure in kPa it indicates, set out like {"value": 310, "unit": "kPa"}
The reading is {"value": 1000, "unit": "kPa"}
